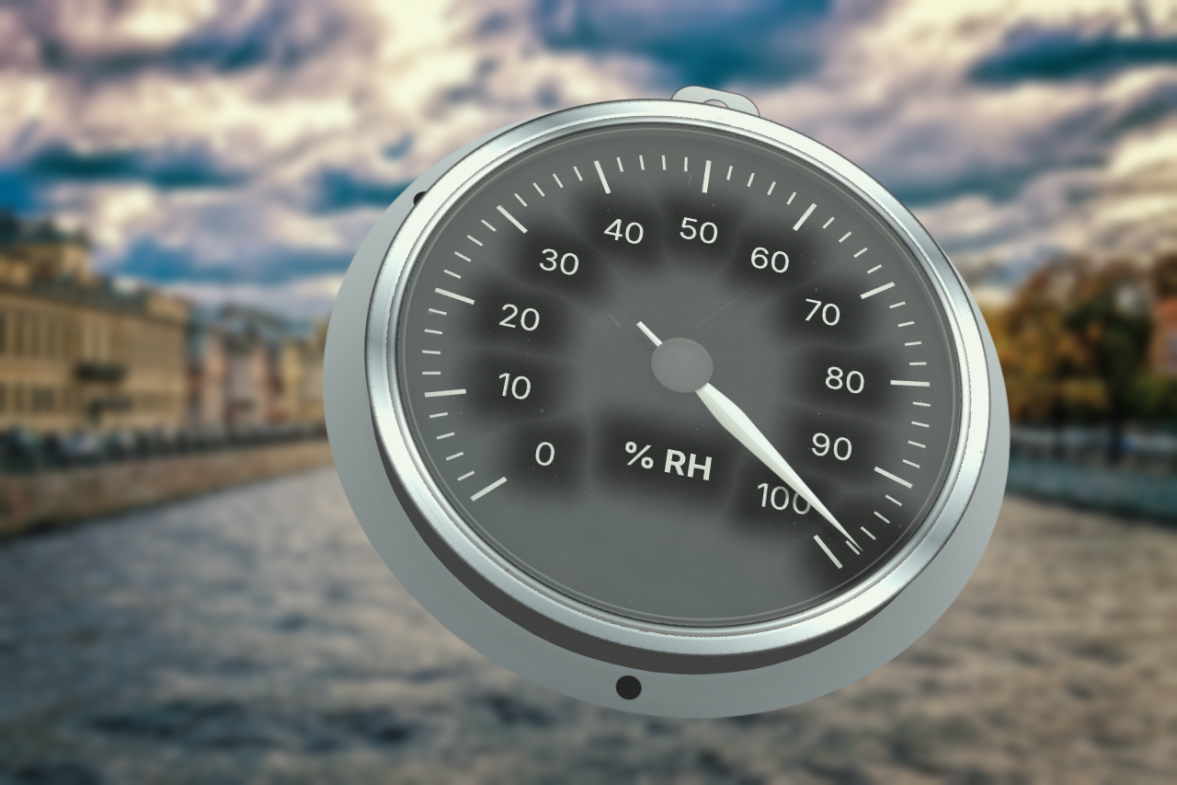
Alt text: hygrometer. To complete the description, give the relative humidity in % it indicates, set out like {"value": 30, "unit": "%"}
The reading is {"value": 98, "unit": "%"}
